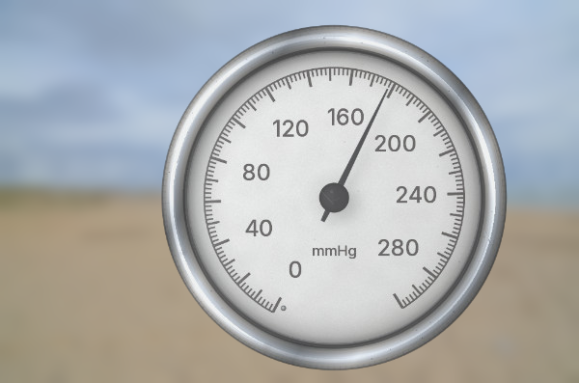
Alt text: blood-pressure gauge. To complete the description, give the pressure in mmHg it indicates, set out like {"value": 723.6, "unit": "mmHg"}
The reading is {"value": 178, "unit": "mmHg"}
